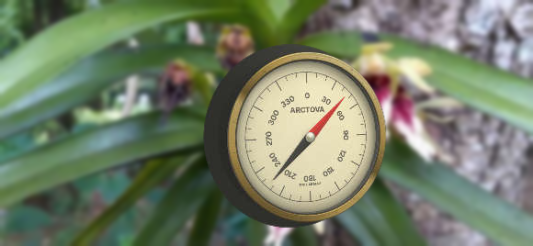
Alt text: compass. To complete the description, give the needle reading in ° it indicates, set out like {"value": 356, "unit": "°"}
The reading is {"value": 45, "unit": "°"}
